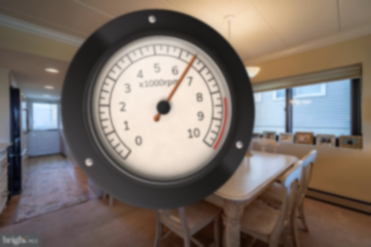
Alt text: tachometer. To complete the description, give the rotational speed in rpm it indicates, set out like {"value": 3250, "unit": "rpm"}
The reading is {"value": 6500, "unit": "rpm"}
